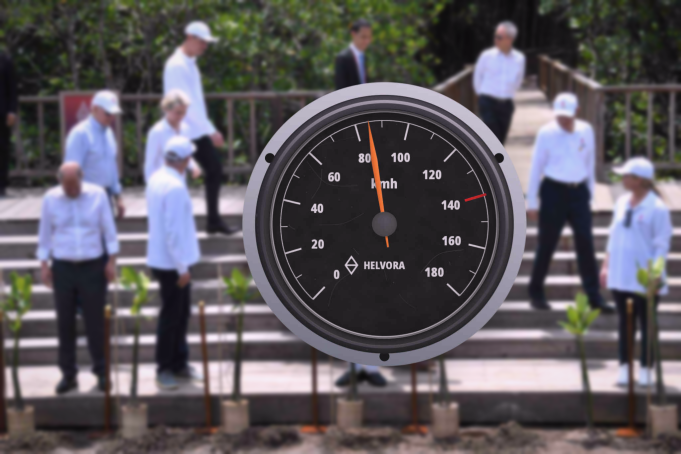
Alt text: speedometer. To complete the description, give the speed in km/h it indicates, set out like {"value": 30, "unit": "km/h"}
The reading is {"value": 85, "unit": "km/h"}
